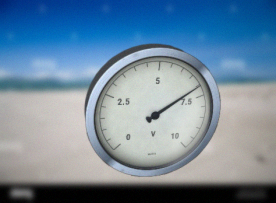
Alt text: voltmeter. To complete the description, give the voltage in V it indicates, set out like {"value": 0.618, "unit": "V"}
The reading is {"value": 7, "unit": "V"}
